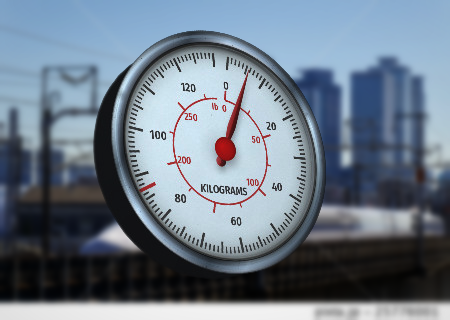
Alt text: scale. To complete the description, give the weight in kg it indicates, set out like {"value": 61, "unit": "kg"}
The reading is {"value": 5, "unit": "kg"}
